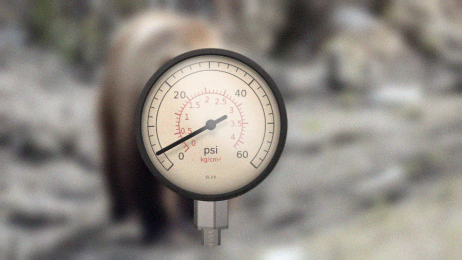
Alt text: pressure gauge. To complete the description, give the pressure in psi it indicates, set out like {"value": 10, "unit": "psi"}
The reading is {"value": 4, "unit": "psi"}
